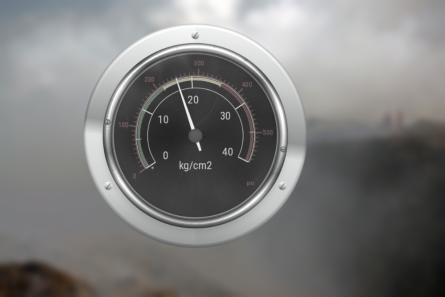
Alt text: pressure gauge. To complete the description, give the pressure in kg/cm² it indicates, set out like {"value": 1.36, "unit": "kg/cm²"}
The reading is {"value": 17.5, "unit": "kg/cm²"}
